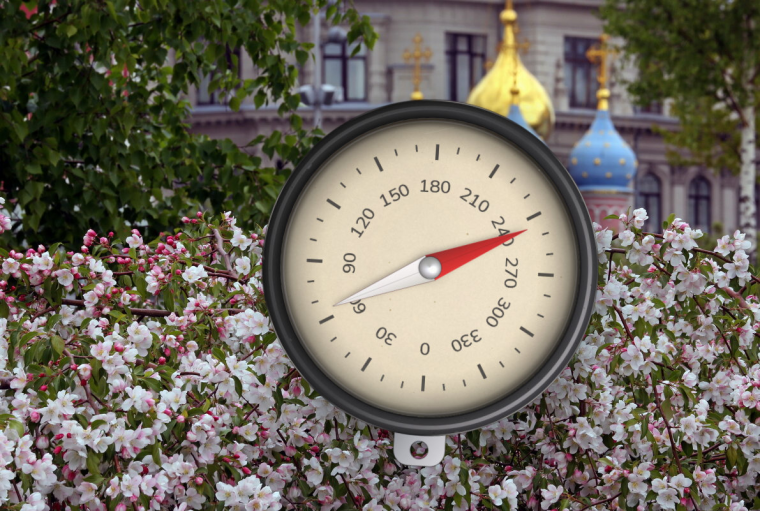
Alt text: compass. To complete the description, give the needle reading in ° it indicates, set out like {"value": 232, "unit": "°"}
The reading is {"value": 245, "unit": "°"}
